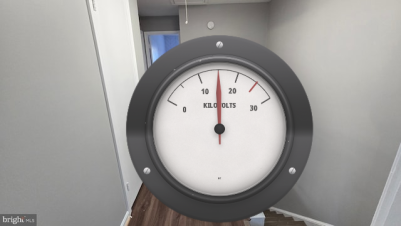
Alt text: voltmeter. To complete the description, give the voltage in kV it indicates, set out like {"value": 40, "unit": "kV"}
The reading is {"value": 15, "unit": "kV"}
